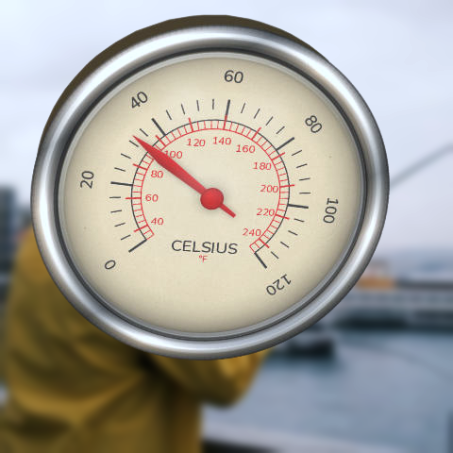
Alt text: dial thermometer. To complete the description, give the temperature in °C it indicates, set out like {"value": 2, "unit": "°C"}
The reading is {"value": 34, "unit": "°C"}
